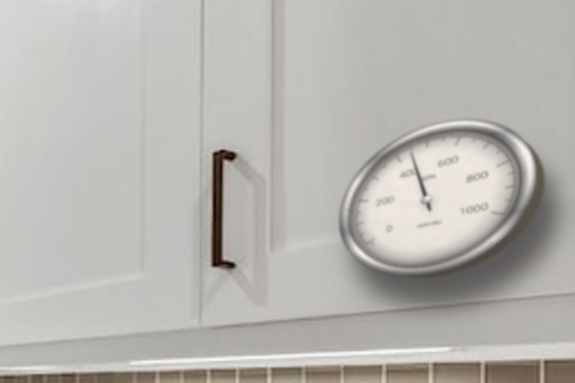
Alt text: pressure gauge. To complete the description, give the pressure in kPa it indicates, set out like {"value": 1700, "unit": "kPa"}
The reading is {"value": 450, "unit": "kPa"}
